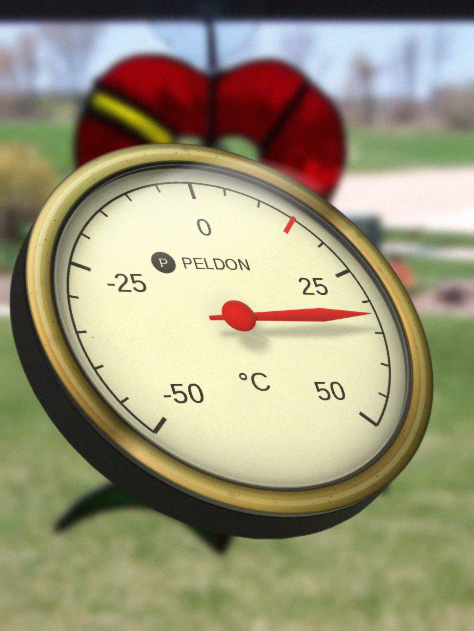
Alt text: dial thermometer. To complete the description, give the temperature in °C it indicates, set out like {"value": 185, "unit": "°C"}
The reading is {"value": 32.5, "unit": "°C"}
